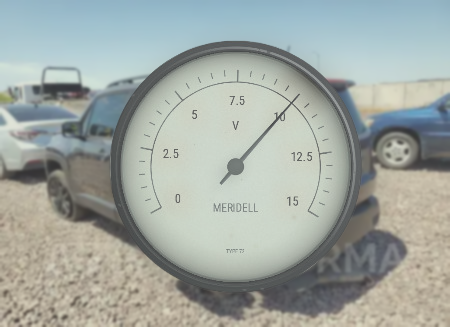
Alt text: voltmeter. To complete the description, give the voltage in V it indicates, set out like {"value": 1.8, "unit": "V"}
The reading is {"value": 10, "unit": "V"}
